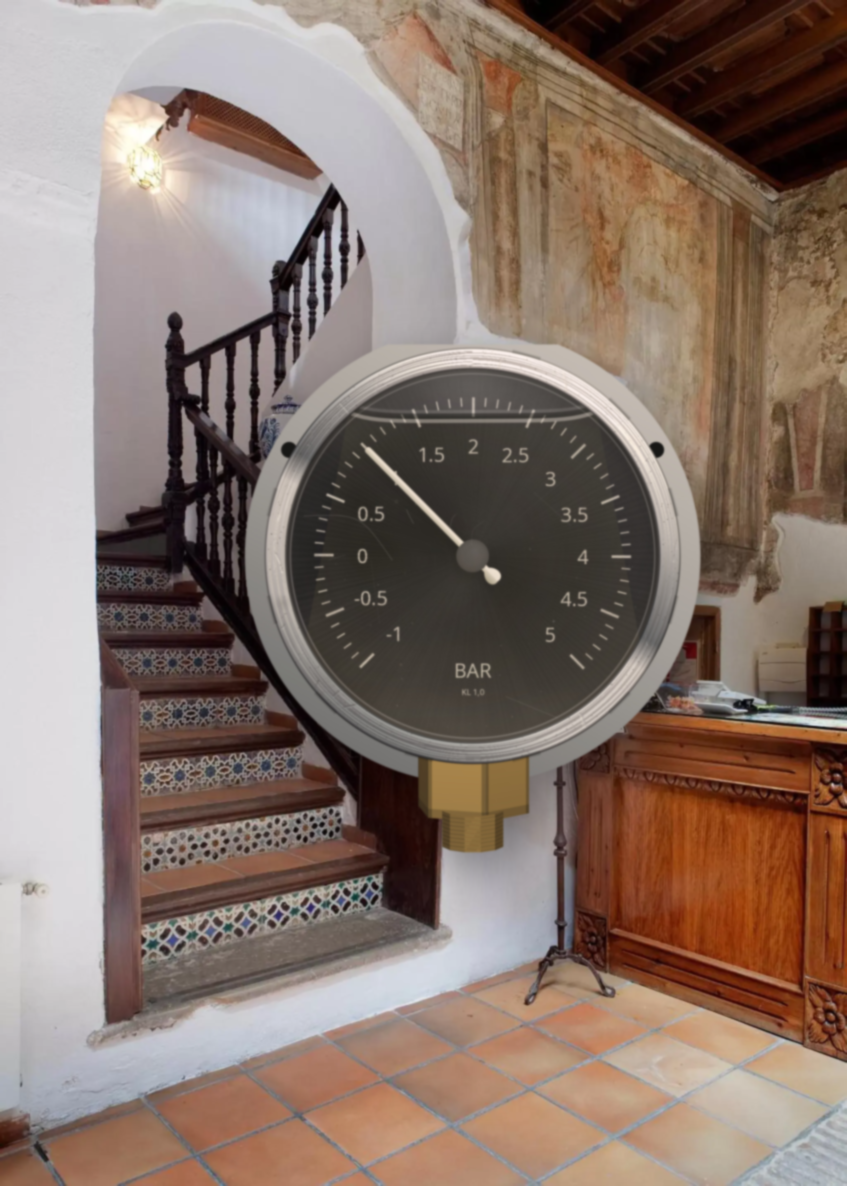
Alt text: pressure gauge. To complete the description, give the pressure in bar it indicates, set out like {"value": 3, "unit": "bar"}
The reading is {"value": 1, "unit": "bar"}
